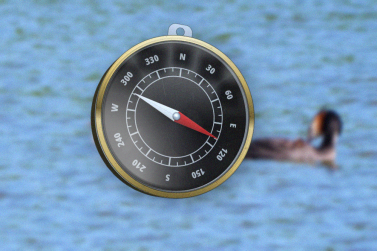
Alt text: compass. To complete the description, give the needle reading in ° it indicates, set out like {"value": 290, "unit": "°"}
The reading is {"value": 110, "unit": "°"}
